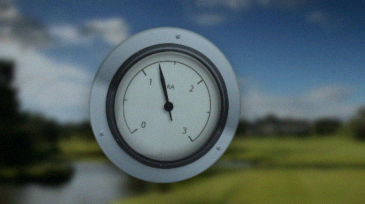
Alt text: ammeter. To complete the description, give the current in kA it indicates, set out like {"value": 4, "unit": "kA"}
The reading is {"value": 1.25, "unit": "kA"}
